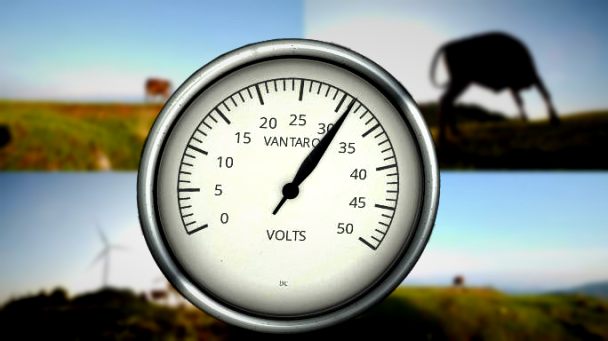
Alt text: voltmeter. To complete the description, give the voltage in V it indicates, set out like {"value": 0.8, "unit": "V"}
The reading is {"value": 31, "unit": "V"}
